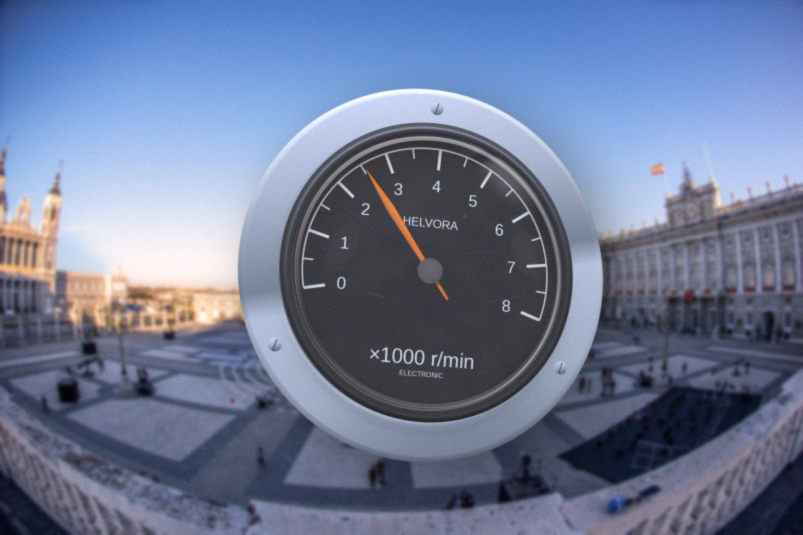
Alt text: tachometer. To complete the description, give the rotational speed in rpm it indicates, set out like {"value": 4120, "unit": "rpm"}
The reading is {"value": 2500, "unit": "rpm"}
